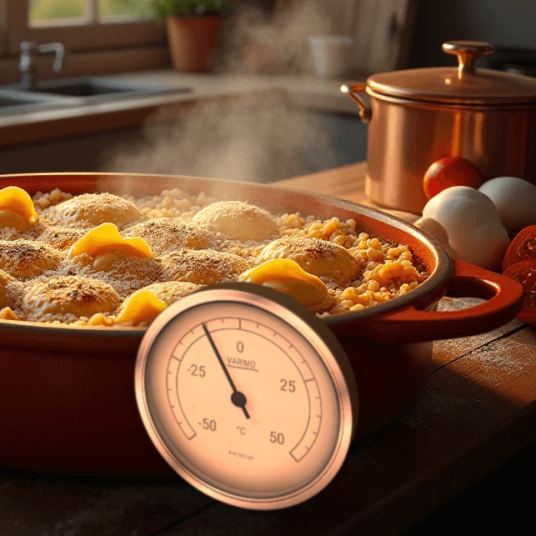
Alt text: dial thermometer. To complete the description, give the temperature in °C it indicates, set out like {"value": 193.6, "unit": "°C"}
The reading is {"value": -10, "unit": "°C"}
